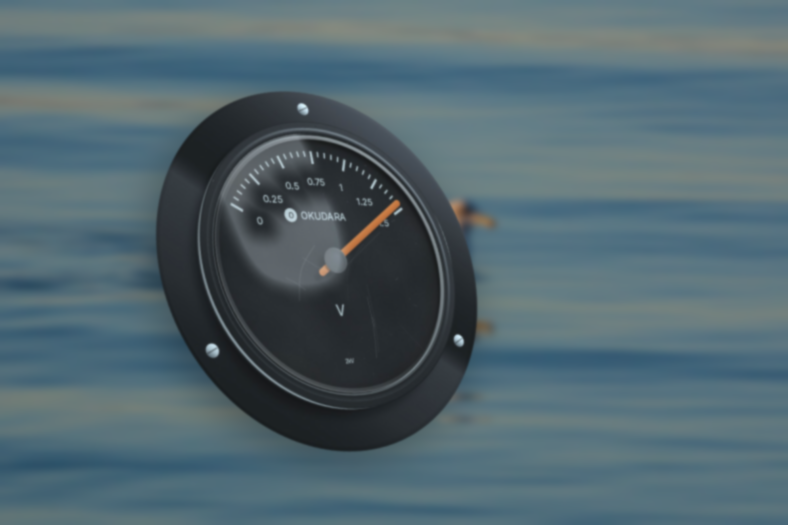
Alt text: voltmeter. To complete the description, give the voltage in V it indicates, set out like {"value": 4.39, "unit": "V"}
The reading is {"value": 1.45, "unit": "V"}
